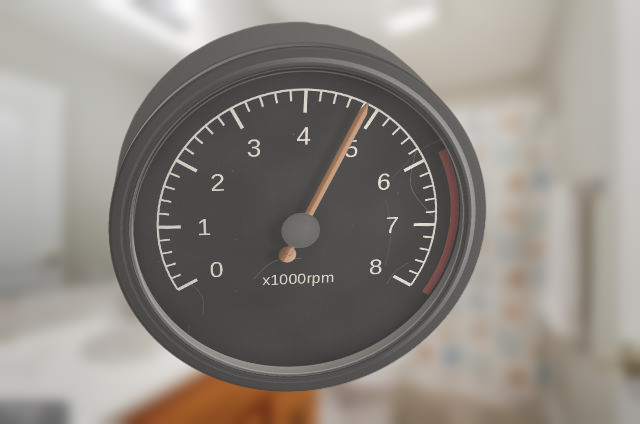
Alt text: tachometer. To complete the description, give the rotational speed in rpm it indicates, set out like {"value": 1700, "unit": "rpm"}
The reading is {"value": 4800, "unit": "rpm"}
